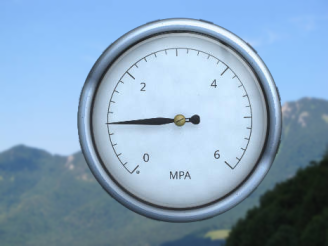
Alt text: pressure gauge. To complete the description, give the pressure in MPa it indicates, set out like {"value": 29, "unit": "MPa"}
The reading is {"value": 1, "unit": "MPa"}
